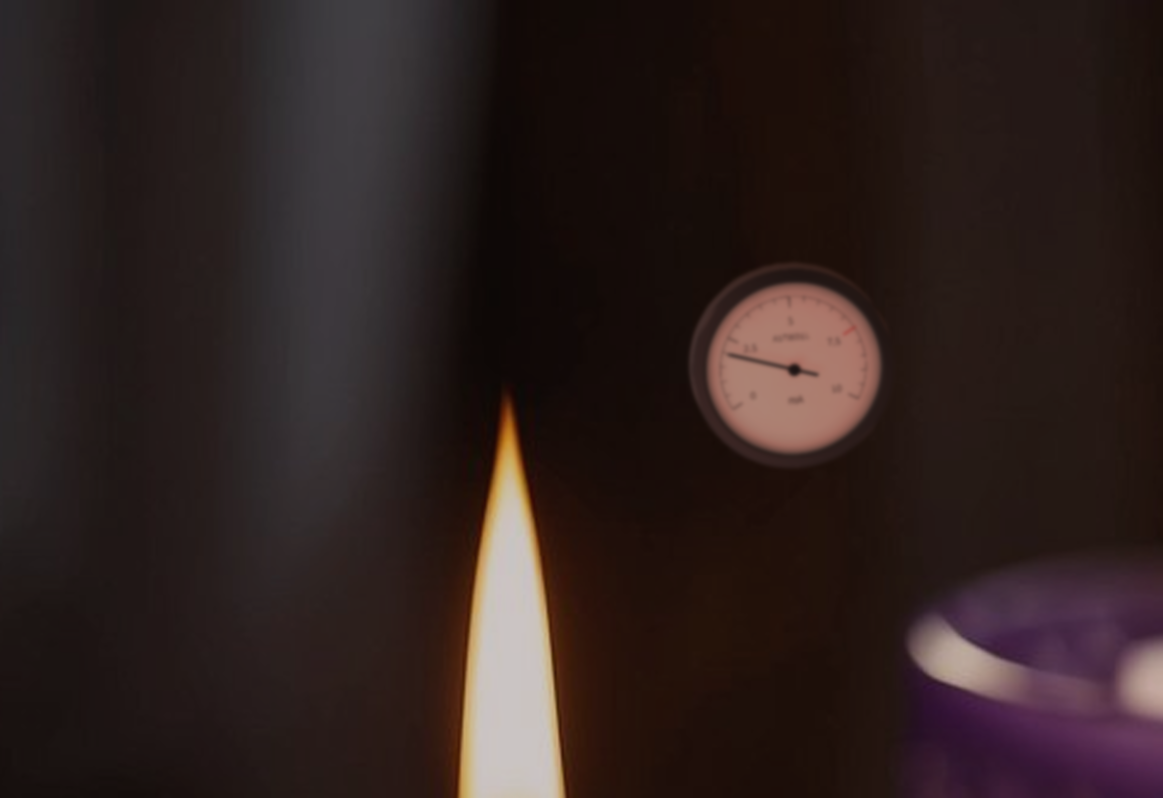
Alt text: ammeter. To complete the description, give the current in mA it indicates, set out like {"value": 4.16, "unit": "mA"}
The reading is {"value": 2, "unit": "mA"}
